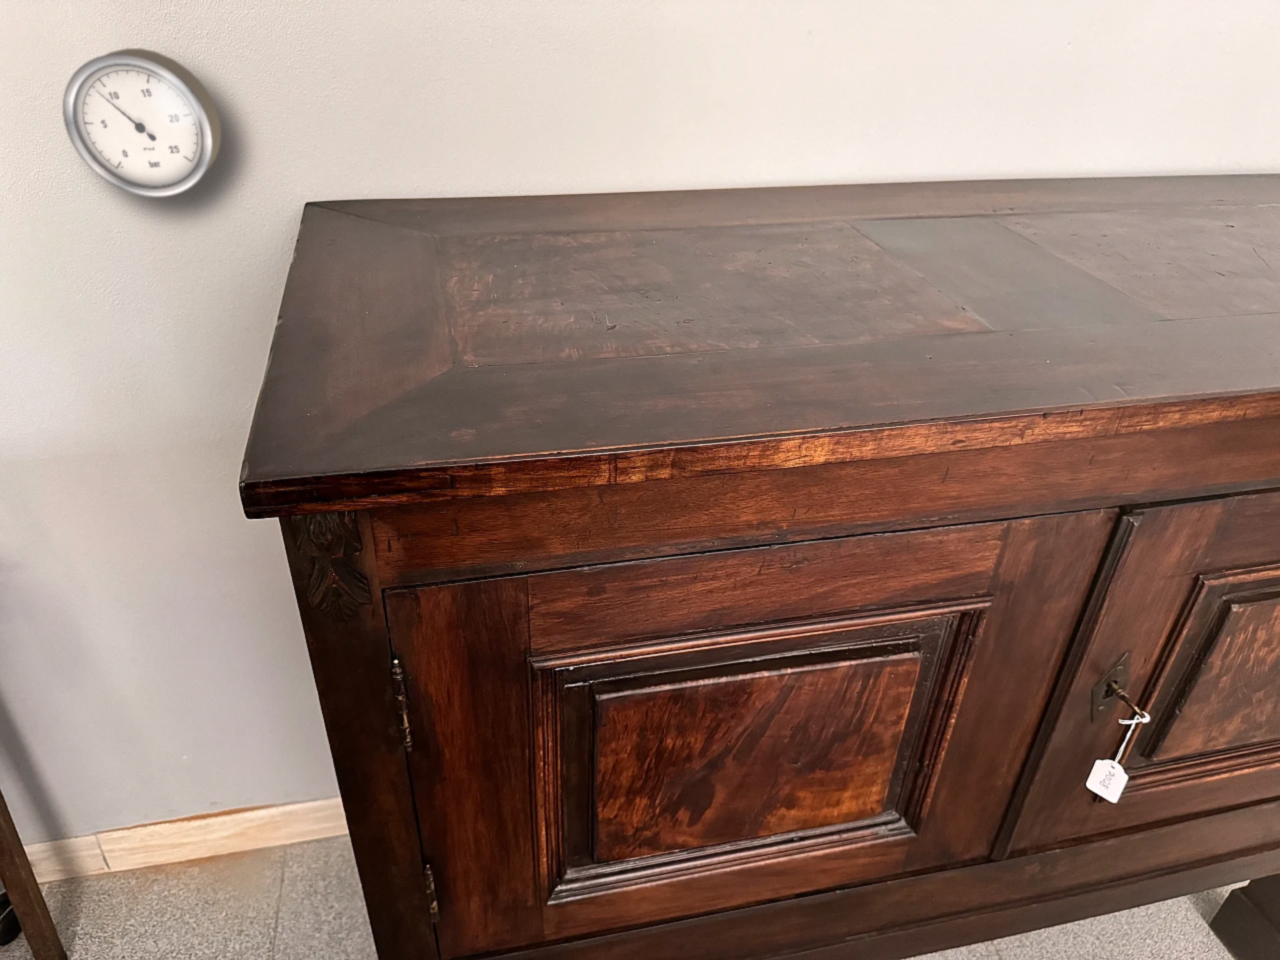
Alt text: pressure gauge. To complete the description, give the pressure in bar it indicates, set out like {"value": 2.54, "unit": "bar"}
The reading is {"value": 9, "unit": "bar"}
